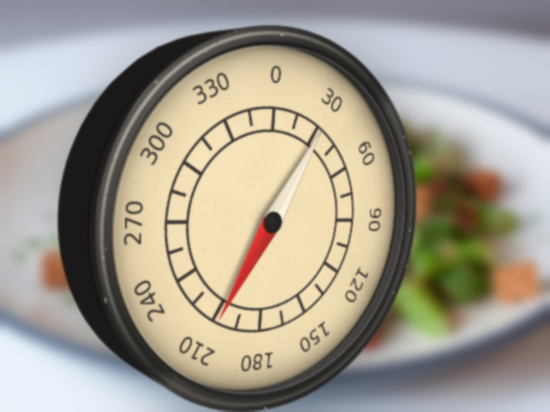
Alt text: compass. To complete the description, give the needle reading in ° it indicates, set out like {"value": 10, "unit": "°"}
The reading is {"value": 210, "unit": "°"}
